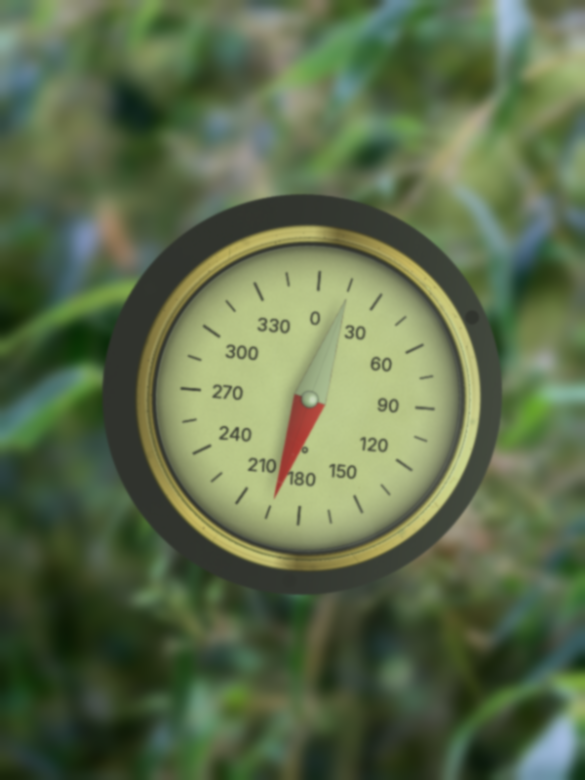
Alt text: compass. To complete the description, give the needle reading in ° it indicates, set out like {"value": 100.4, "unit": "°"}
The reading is {"value": 195, "unit": "°"}
